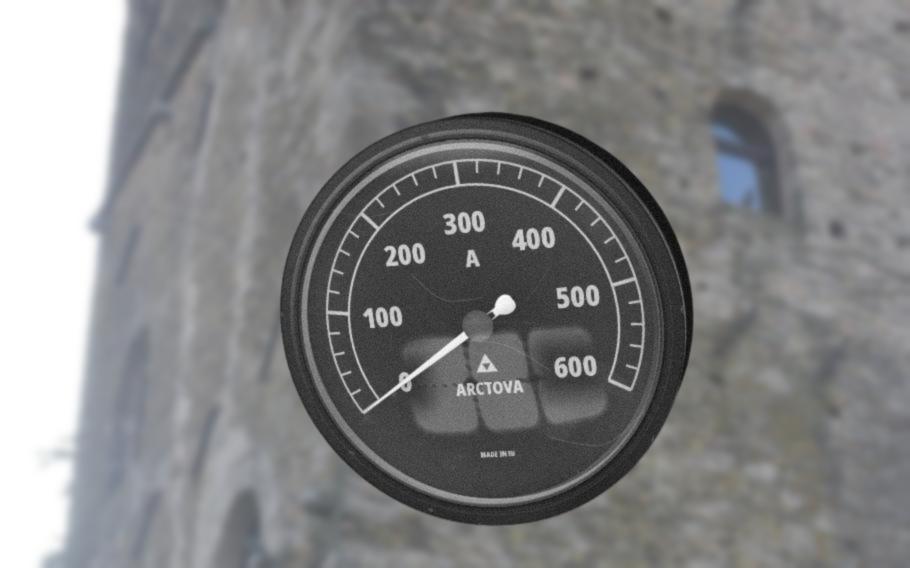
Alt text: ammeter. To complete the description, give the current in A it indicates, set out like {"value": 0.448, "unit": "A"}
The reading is {"value": 0, "unit": "A"}
